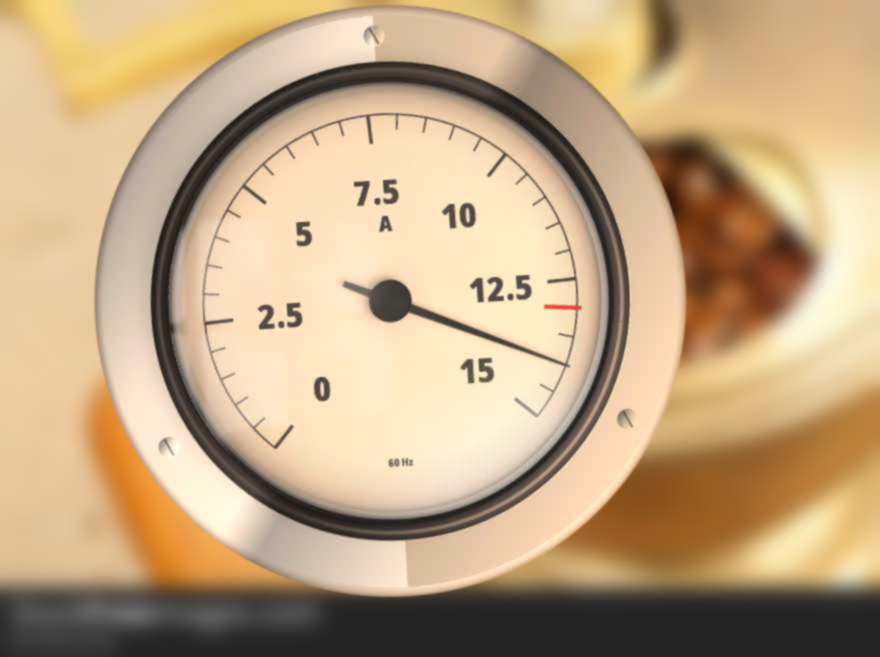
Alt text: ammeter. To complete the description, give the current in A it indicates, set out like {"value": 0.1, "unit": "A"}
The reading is {"value": 14, "unit": "A"}
